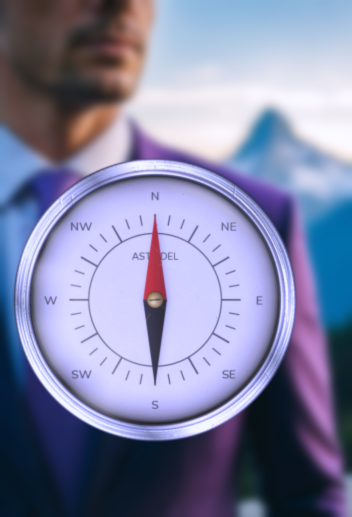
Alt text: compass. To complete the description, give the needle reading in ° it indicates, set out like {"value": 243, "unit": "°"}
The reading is {"value": 0, "unit": "°"}
